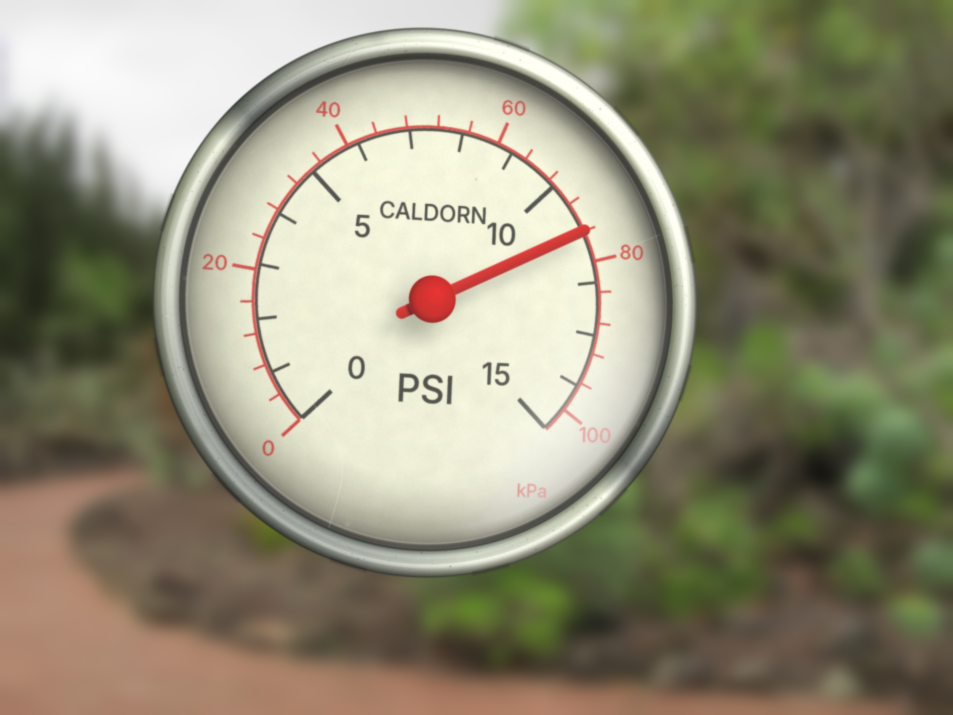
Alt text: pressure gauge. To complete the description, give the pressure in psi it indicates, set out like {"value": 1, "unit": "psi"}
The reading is {"value": 11, "unit": "psi"}
